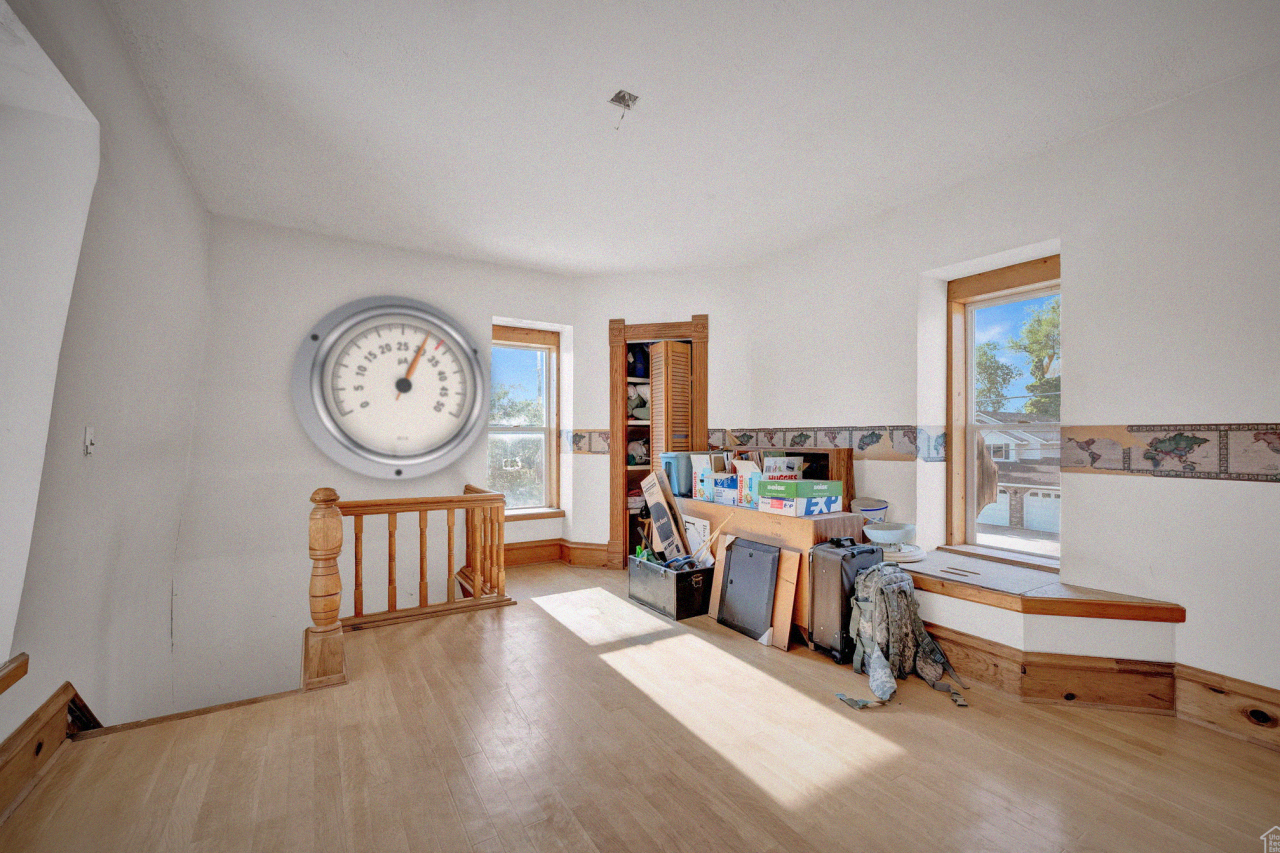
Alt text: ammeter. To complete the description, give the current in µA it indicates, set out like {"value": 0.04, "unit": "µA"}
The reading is {"value": 30, "unit": "µA"}
